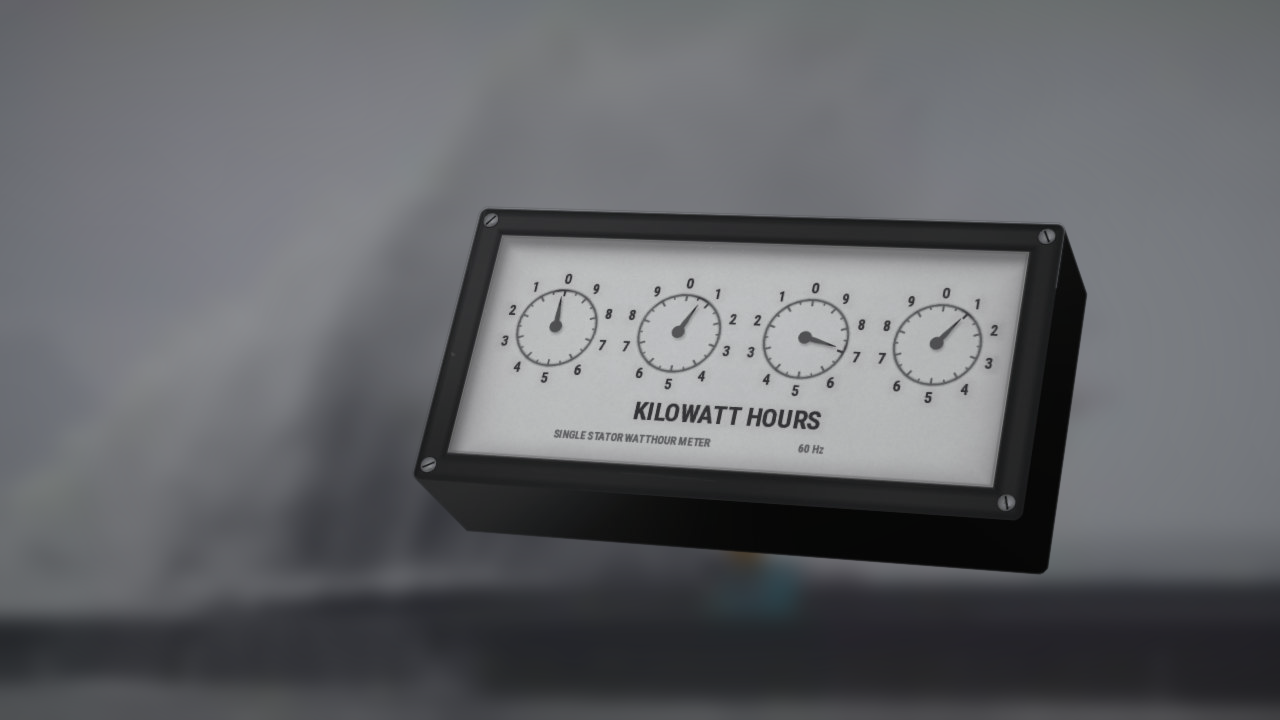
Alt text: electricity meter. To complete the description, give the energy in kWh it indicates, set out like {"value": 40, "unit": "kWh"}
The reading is {"value": 71, "unit": "kWh"}
